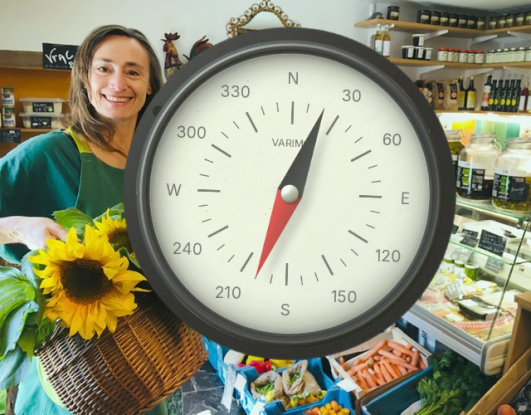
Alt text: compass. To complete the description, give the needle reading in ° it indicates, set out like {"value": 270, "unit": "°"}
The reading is {"value": 200, "unit": "°"}
